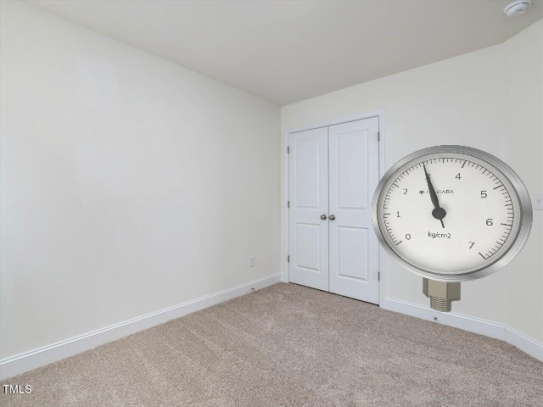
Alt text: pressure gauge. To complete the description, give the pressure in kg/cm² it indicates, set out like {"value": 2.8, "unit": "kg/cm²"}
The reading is {"value": 3, "unit": "kg/cm²"}
